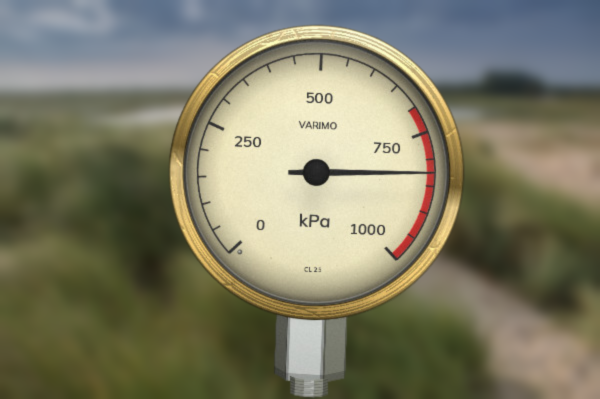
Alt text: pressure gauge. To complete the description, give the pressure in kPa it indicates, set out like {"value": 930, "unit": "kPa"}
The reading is {"value": 825, "unit": "kPa"}
